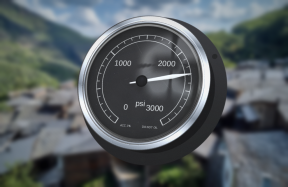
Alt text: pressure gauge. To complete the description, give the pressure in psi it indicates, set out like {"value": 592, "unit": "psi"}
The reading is {"value": 2300, "unit": "psi"}
